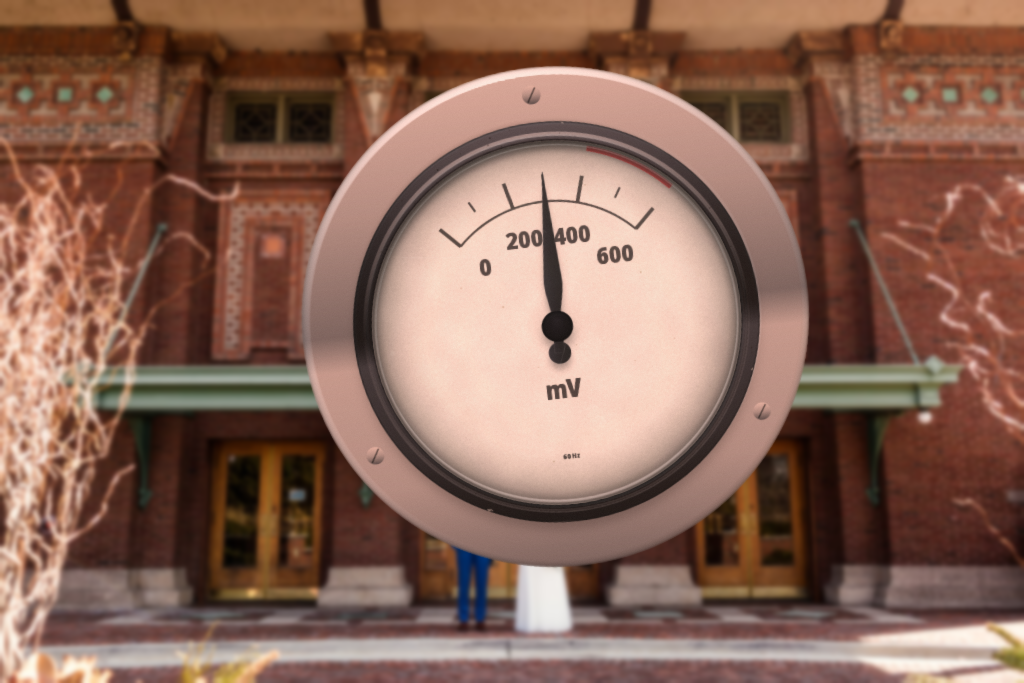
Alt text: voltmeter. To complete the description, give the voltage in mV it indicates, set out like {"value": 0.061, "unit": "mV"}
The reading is {"value": 300, "unit": "mV"}
